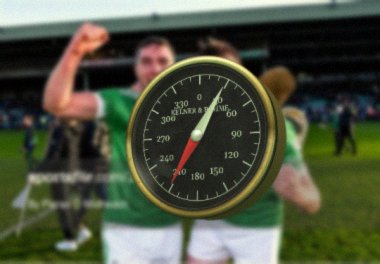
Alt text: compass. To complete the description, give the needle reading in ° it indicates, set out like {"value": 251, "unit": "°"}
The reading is {"value": 210, "unit": "°"}
